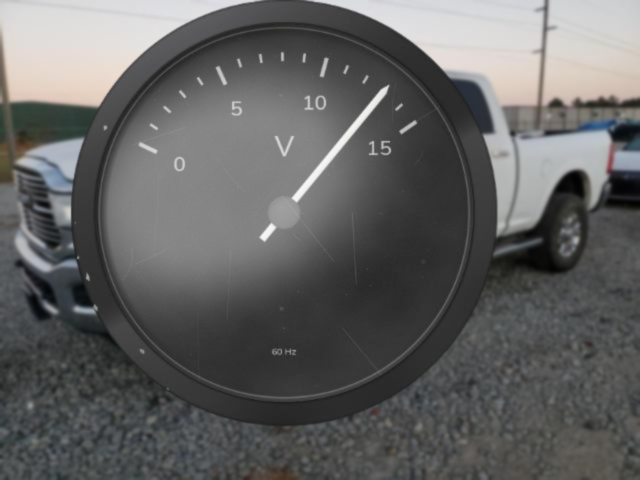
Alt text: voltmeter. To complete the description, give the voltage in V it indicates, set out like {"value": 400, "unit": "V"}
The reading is {"value": 13, "unit": "V"}
